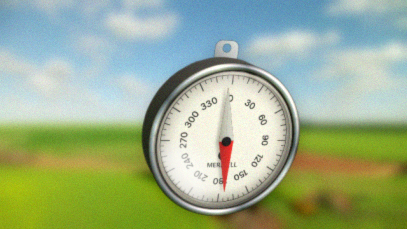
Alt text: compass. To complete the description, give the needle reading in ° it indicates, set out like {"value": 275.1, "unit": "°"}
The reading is {"value": 175, "unit": "°"}
